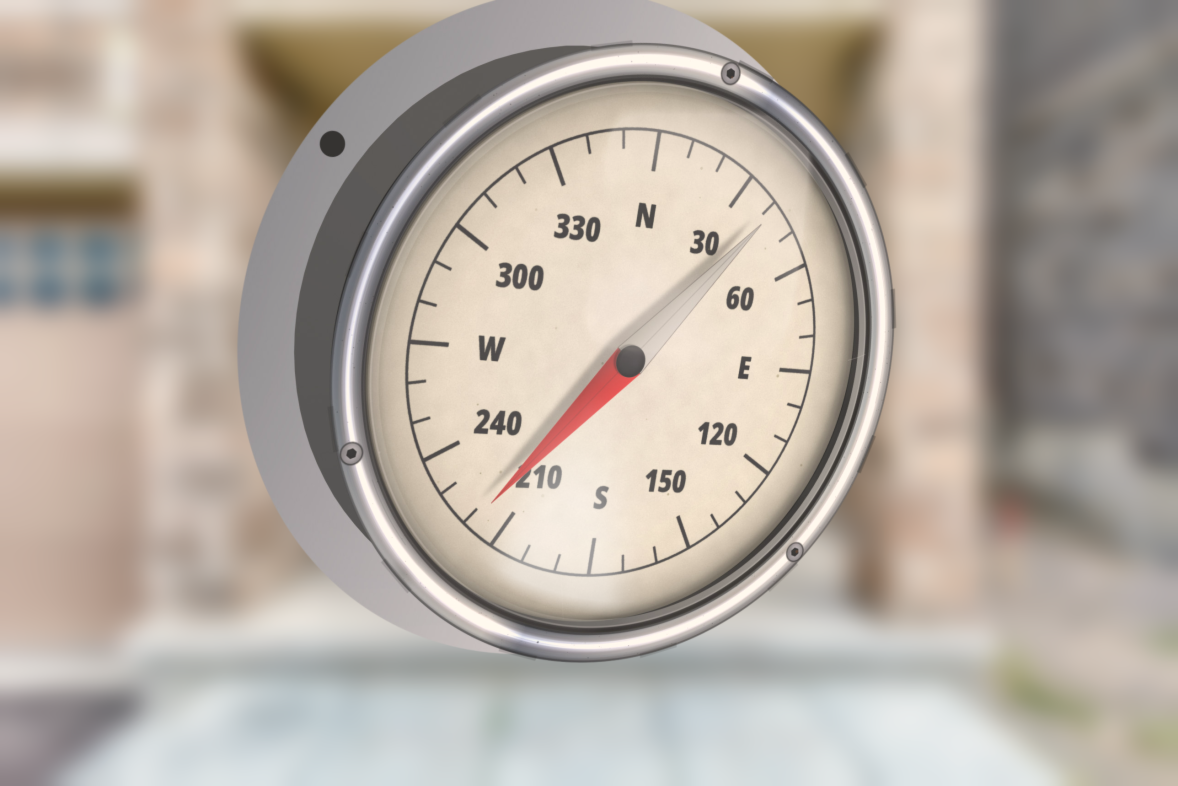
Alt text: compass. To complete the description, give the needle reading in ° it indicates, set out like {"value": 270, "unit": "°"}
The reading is {"value": 220, "unit": "°"}
